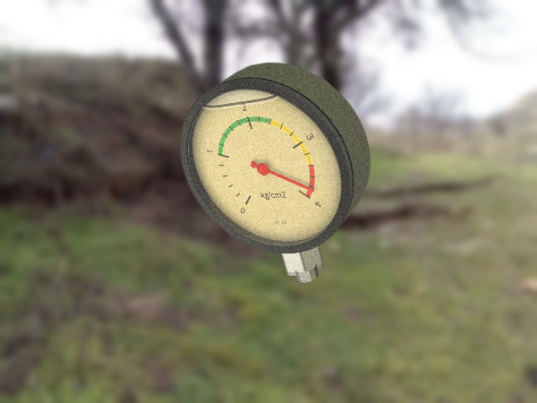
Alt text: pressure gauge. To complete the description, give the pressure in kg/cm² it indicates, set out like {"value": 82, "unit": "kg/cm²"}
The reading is {"value": 3.8, "unit": "kg/cm²"}
